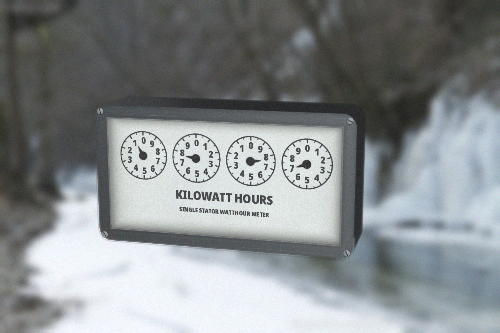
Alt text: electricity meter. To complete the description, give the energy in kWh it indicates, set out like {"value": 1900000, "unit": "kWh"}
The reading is {"value": 777, "unit": "kWh"}
